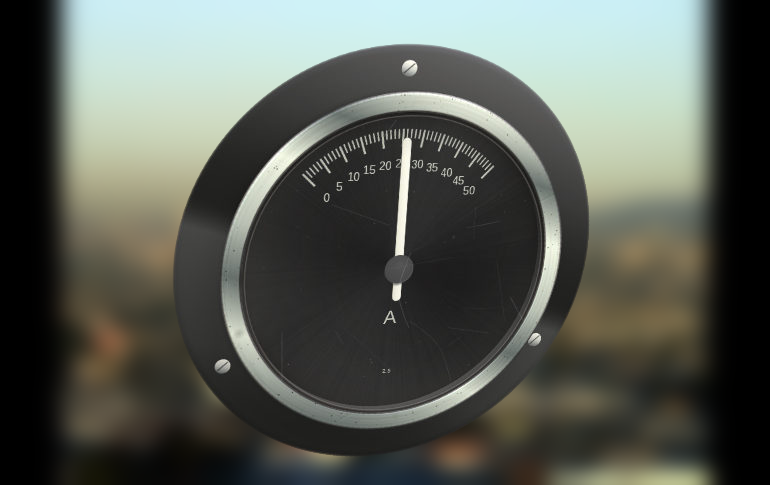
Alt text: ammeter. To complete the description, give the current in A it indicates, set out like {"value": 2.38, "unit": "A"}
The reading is {"value": 25, "unit": "A"}
